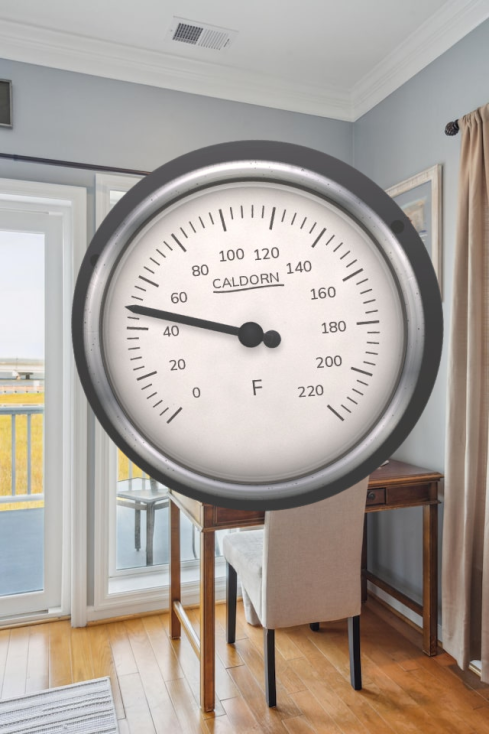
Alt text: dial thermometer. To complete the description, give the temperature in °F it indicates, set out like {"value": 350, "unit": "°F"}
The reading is {"value": 48, "unit": "°F"}
